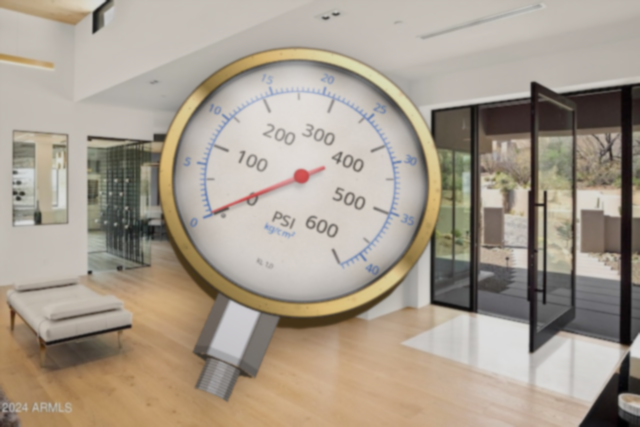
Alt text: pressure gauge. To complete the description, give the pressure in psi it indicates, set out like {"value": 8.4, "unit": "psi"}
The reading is {"value": 0, "unit": "psi"}
